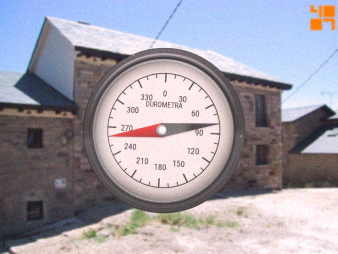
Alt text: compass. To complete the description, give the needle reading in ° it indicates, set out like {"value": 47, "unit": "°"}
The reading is {"value": 260, "unit": "°"}
